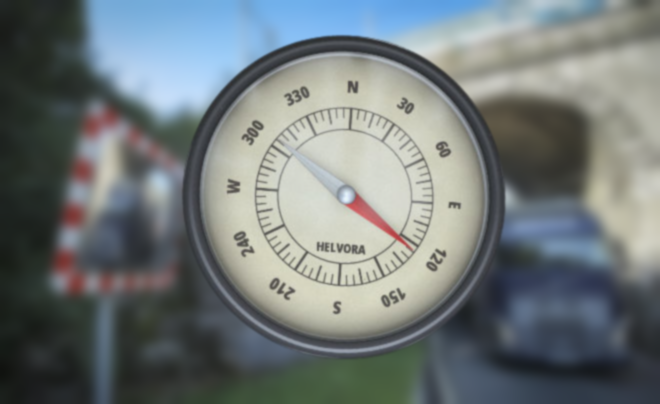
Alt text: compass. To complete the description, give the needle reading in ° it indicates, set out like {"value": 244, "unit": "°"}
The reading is {"value": 125, "unit": "°"}
